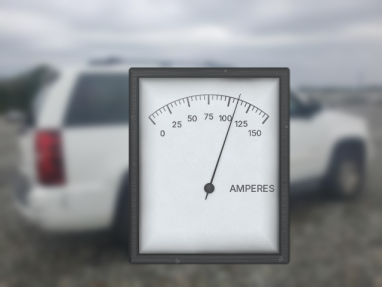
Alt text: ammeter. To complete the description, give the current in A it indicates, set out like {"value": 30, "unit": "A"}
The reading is {"value": 110, "unit": "A"}
